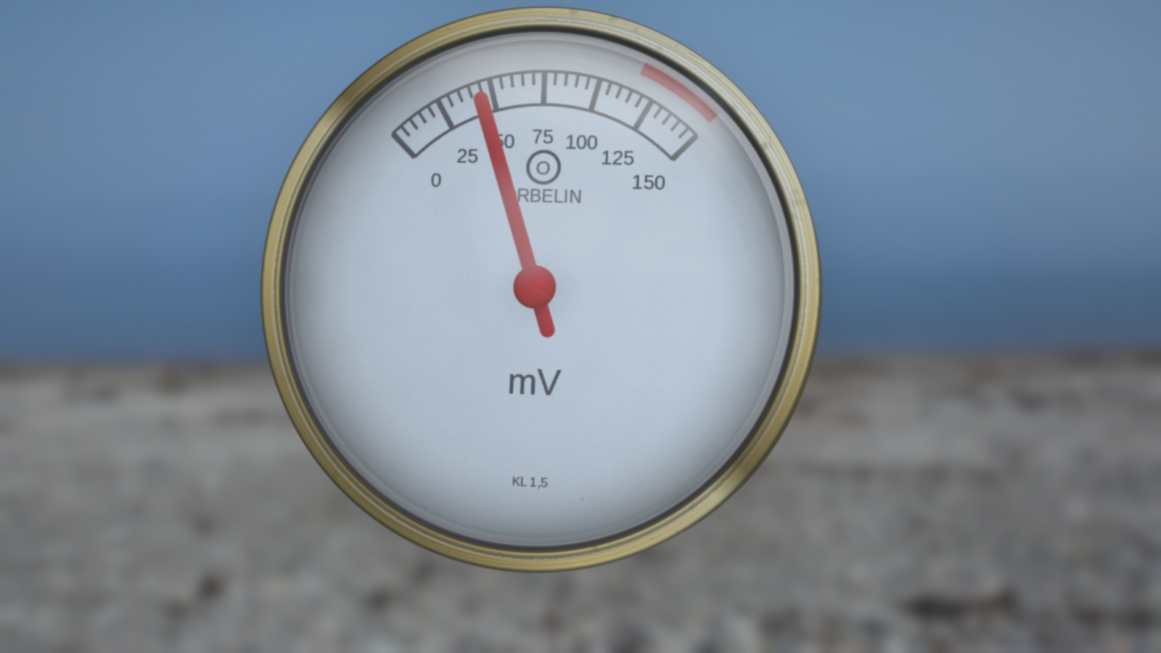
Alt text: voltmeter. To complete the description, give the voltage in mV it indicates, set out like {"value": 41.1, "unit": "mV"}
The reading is {"value": 45, "unit": "mV"}
